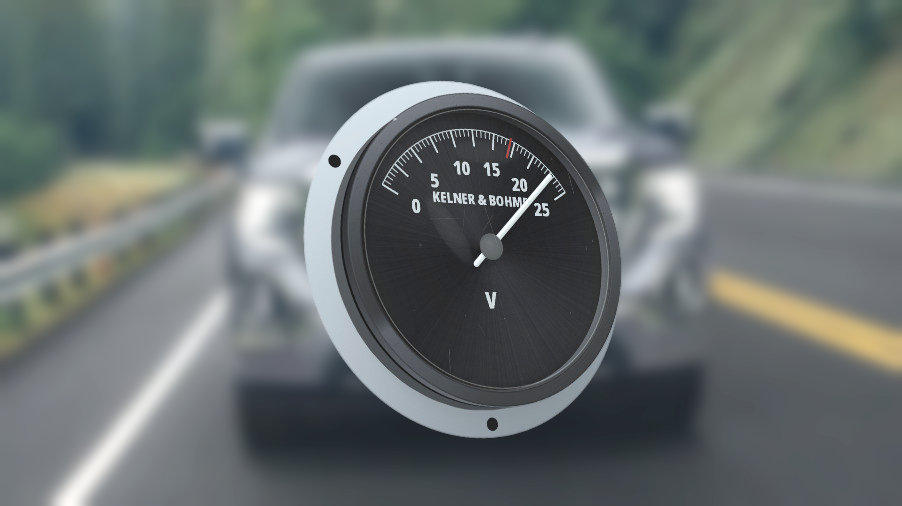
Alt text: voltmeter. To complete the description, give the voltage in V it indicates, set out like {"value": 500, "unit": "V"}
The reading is {"value": 22.5, "unit": "V"}
